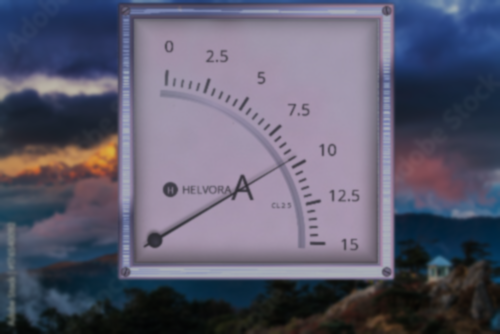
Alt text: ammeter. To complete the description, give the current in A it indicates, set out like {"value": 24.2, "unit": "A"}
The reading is {"value": 9.5, "unit": "A"}
